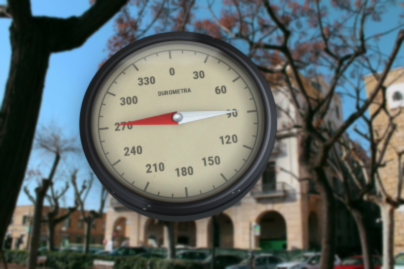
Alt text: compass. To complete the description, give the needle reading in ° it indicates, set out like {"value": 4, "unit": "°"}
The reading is {"value": 270, "unit": "°"}
